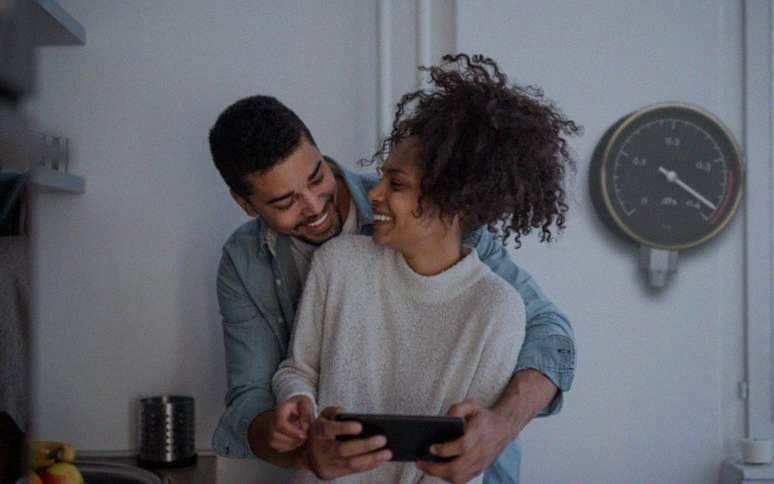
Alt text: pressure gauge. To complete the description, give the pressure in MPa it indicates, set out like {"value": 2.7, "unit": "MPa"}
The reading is {"value": 0.38, "unit": "MPa"}
